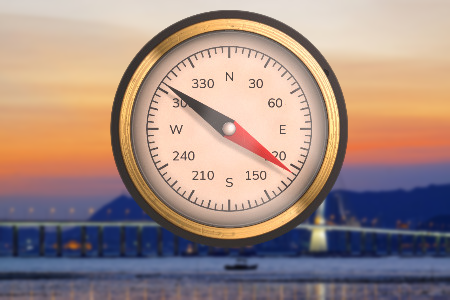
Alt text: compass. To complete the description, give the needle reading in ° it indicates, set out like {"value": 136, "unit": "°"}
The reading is {"value": 125, "unit": "°"}
